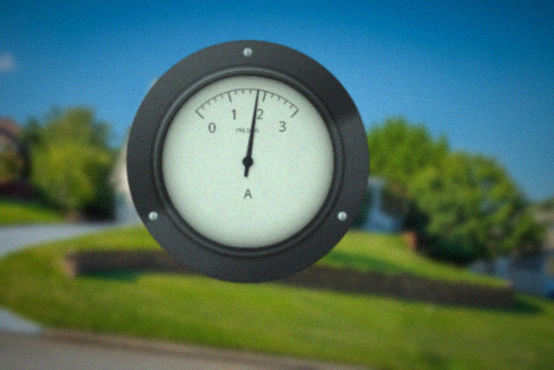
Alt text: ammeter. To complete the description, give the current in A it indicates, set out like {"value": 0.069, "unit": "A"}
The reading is {"value": 1.8, "unit": "A"}
